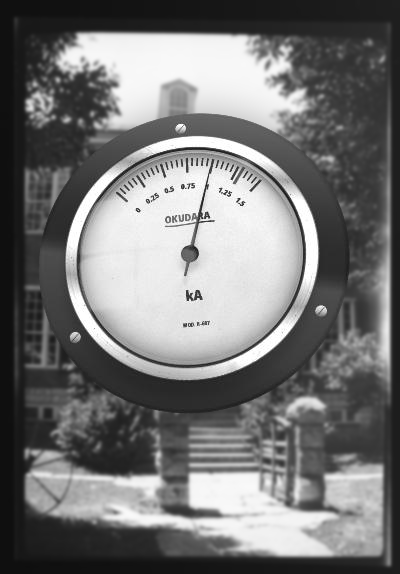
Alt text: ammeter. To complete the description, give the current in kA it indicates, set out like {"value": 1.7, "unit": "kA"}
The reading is {"value": 1, "unit": "kA"}
